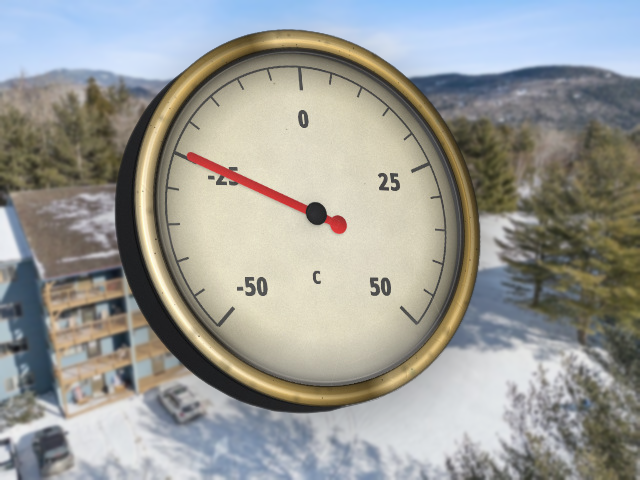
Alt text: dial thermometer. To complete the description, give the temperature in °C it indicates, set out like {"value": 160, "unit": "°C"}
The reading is {"value": -25, "unit": "°C"}
